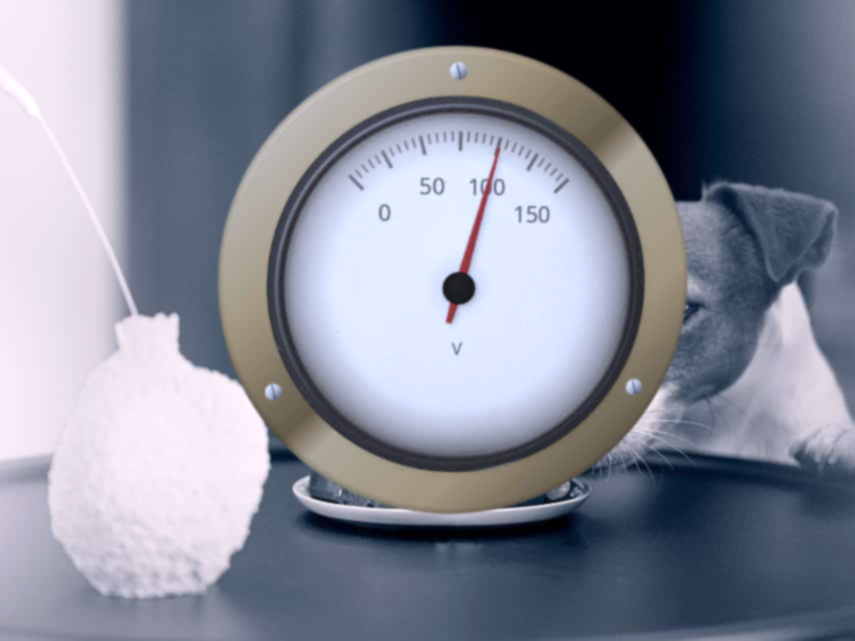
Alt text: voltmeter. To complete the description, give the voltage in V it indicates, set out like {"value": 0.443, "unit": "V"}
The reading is {"value": 100, "unit": "V"}
